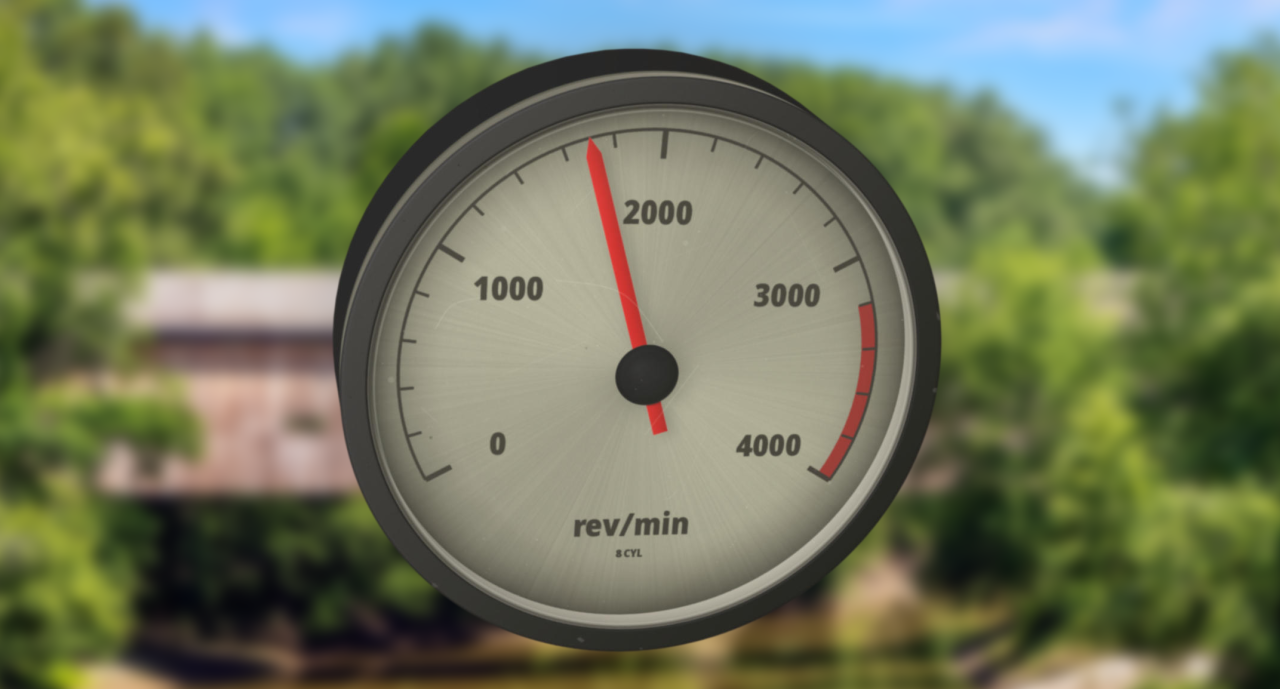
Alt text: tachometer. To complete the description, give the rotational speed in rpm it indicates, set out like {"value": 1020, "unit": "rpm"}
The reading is {"value": 1700, "unit": "rpm"}
